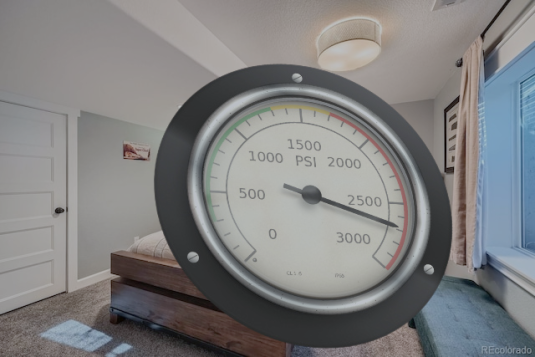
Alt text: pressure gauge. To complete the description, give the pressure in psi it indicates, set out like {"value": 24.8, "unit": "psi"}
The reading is {"value": 2700, "unit": "psi"}
